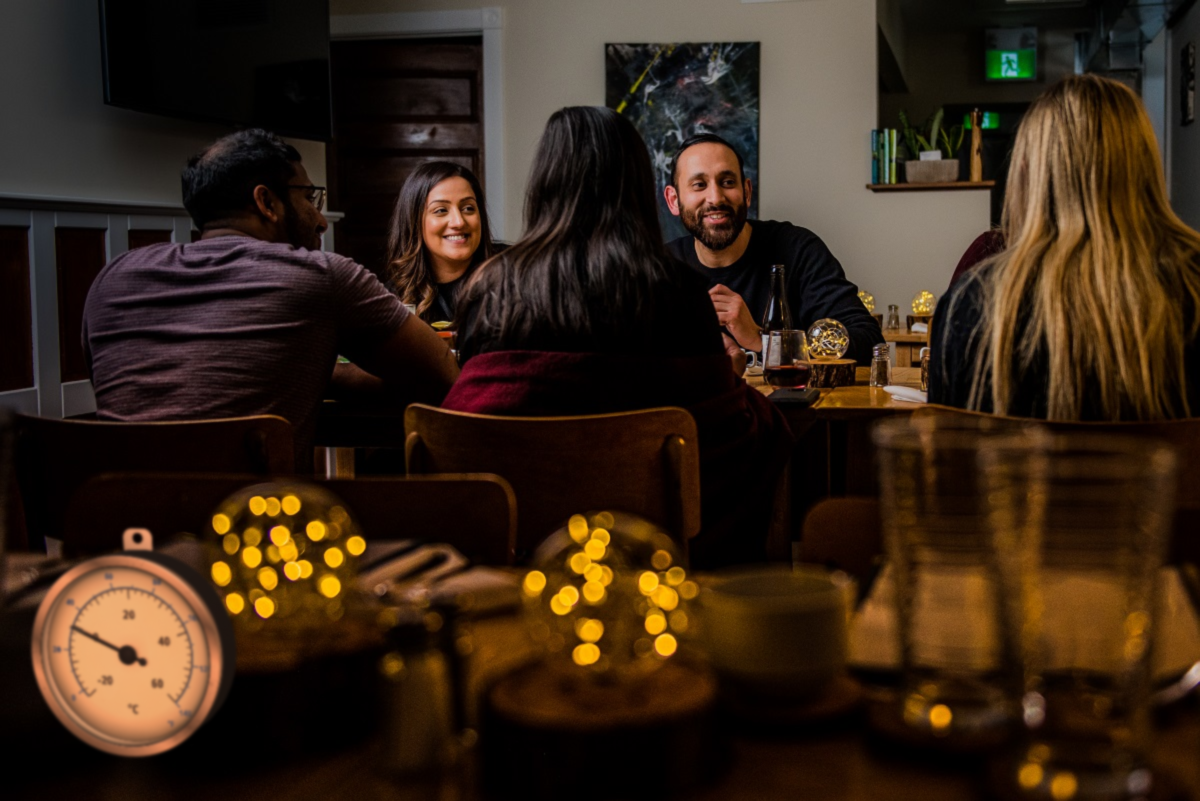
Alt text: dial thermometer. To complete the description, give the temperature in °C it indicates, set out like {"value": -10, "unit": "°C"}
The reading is {"value": 0, "unit": "°C"}
